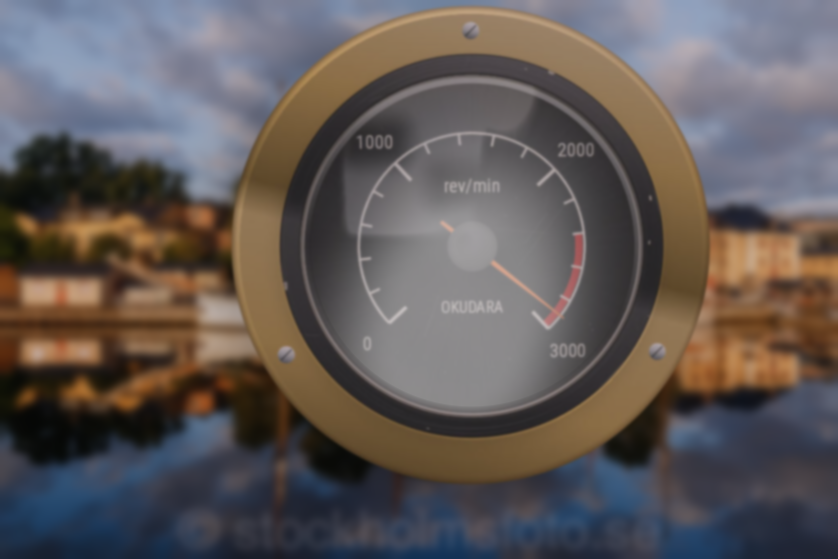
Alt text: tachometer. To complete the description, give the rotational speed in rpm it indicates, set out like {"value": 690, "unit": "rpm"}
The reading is {"value": 2900, "unit": "rpm"}
